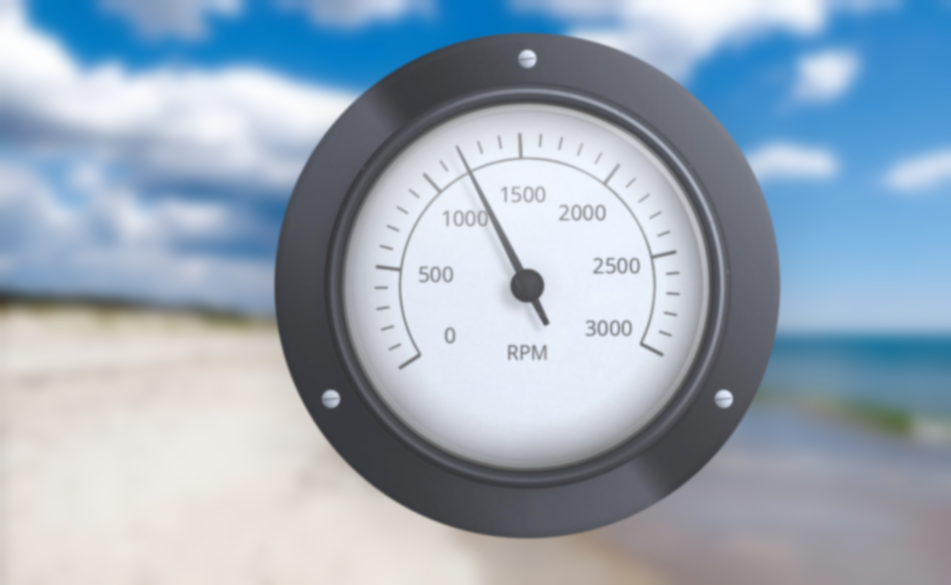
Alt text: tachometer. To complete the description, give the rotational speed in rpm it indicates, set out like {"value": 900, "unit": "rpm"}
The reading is {"value": 1200, "unit": "rpm"}
